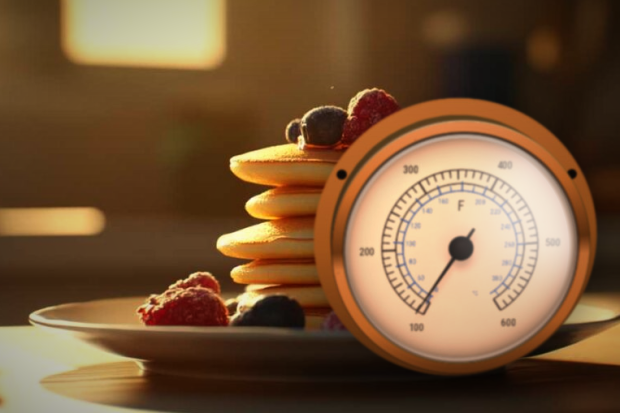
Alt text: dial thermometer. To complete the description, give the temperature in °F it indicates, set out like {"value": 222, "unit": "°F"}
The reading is {"value": 110, "unit": "°F"}
